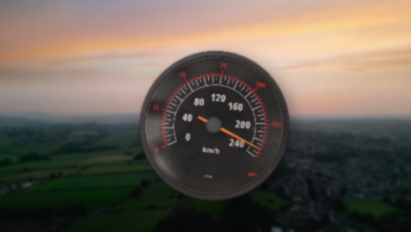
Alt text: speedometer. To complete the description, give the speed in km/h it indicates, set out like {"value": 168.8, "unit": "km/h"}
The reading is {"value": 230, "unit": "km/h"}
